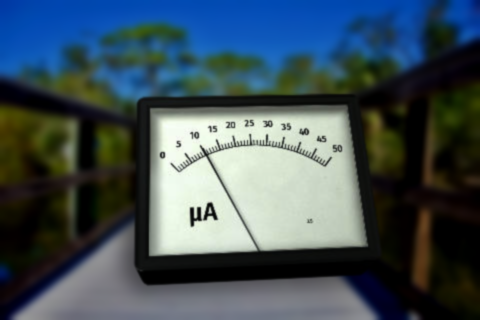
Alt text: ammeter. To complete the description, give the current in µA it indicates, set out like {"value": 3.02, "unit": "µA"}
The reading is {"value": 10, "unit": "µA"}
